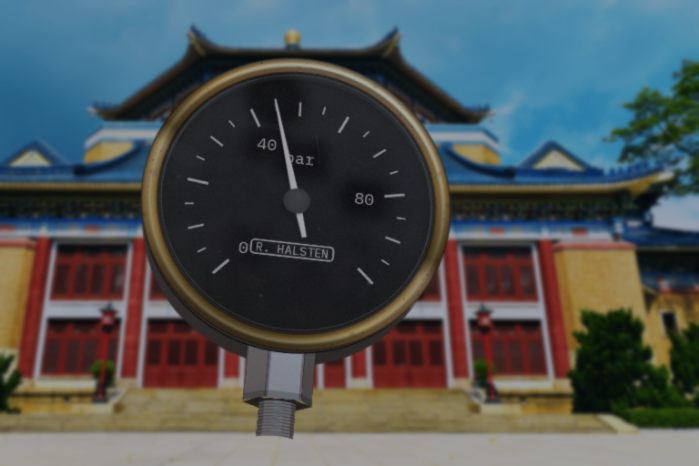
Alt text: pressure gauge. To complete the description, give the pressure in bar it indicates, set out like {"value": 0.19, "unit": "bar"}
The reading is {"value": 45, "unit": "bar"}
